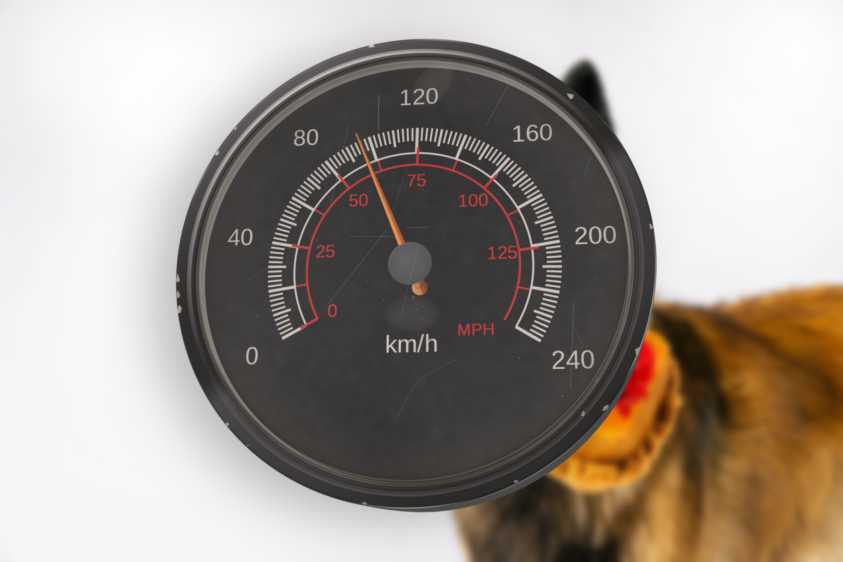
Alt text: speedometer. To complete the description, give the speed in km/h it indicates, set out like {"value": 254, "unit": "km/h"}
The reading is {"value": 96, "unit": "km/h"}
